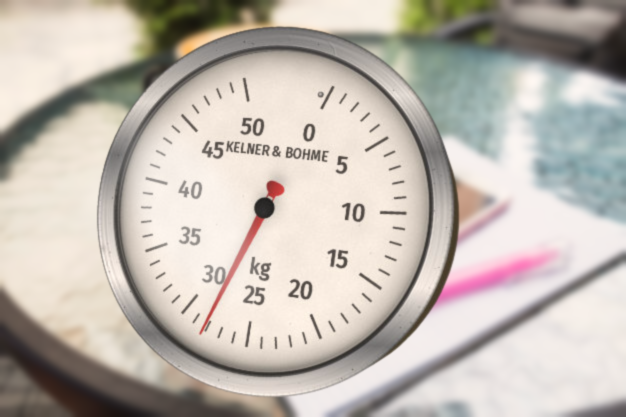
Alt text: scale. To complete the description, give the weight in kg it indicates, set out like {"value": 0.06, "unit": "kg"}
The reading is {"value": 28, "unit": "kg"}
